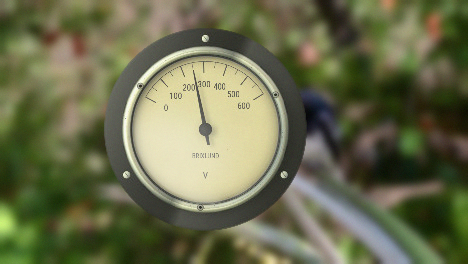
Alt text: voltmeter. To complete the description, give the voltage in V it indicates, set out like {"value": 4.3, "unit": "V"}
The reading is {"value": 250, "unit": "V"}
